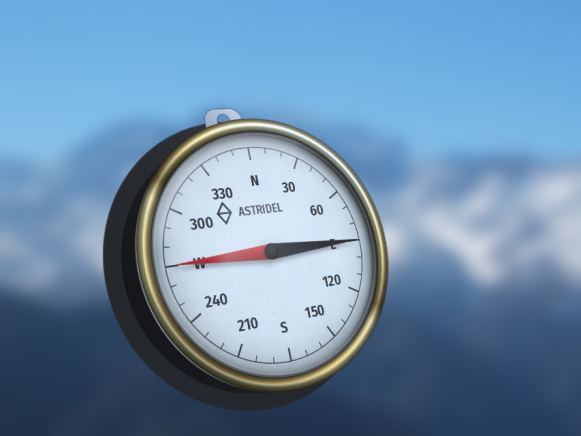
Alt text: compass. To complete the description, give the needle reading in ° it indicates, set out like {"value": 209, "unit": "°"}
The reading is {"value": 270, "unit": "°"}
